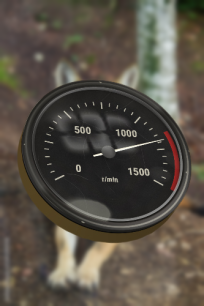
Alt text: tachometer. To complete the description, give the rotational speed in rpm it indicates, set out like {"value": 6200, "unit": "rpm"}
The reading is {"value": 1200, "unit": "rpm"}
